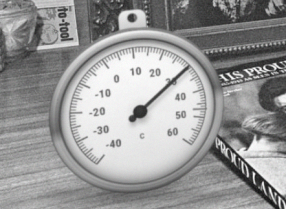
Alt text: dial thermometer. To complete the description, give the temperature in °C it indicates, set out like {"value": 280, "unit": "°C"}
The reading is {"value": 30, "unit": "°C"}
